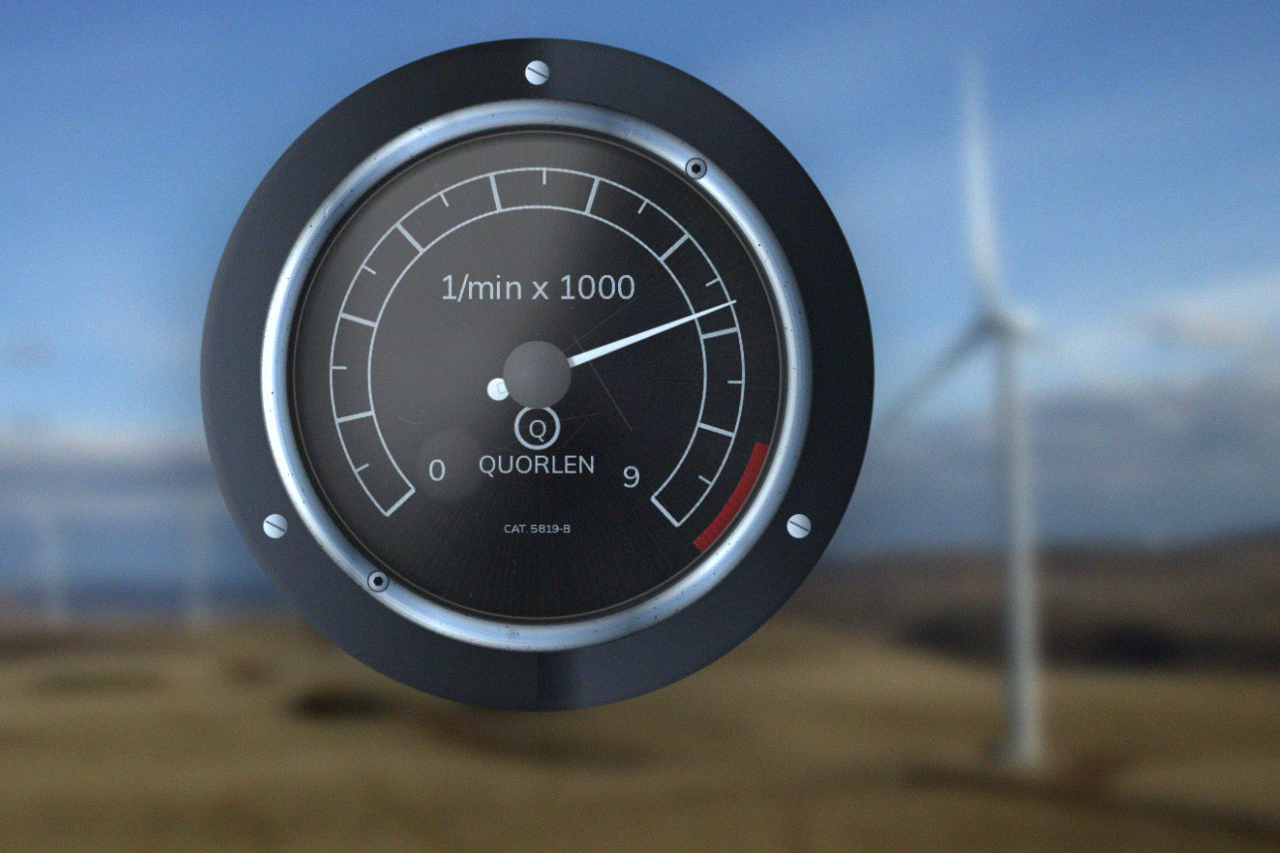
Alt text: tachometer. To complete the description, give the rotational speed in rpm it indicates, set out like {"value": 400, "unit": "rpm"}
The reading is {"value": 6750, "unit": "rpm"}
